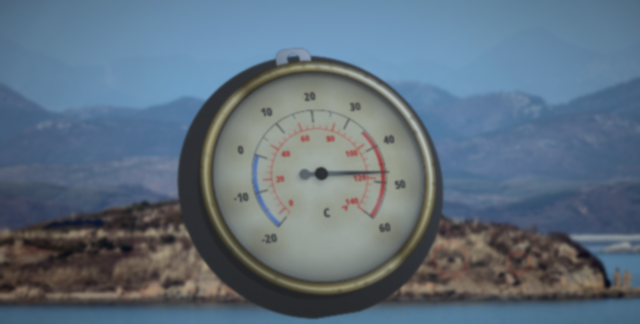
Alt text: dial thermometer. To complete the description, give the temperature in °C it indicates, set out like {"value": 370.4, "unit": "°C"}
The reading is {"value": 47.5, "unit": "°C"}
